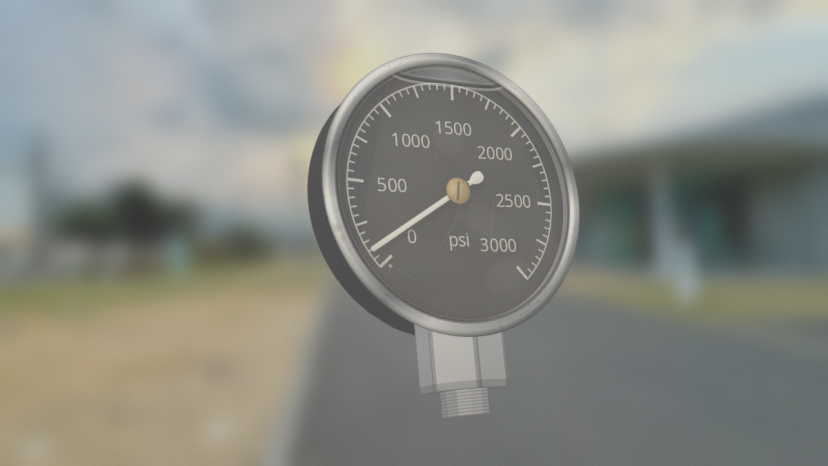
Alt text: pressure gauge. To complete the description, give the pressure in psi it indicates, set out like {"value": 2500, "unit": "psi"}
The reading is {"value": 100, "unit": "psi"}
